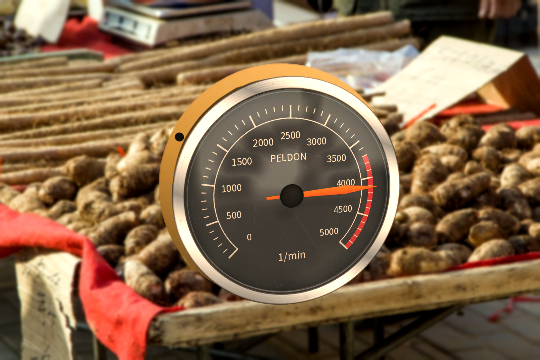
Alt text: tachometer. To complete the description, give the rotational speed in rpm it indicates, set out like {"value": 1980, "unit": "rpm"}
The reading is {"value": 4100, "unit": "rpm"}
